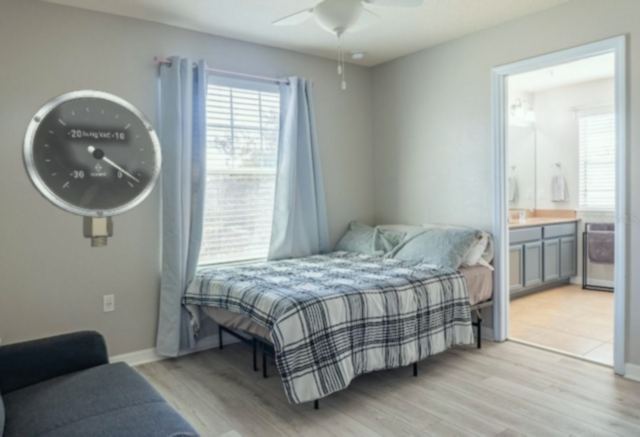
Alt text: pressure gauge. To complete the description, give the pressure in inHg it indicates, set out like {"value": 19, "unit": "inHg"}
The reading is {"value": -1, "unit": "inHg"}
